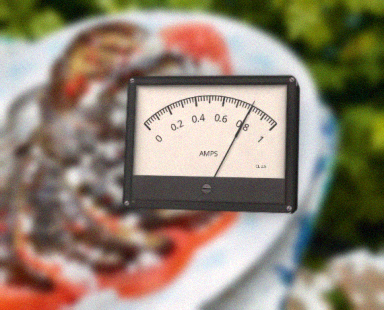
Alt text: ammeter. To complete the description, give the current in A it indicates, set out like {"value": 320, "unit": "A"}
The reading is {"value": 0.8, "unit": "A"}
